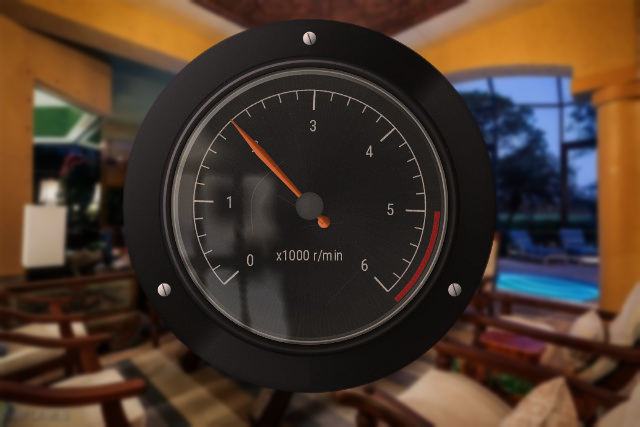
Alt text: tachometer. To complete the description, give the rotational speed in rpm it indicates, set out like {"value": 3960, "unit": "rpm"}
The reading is {"value": 2000, "unit": "rpm"}
